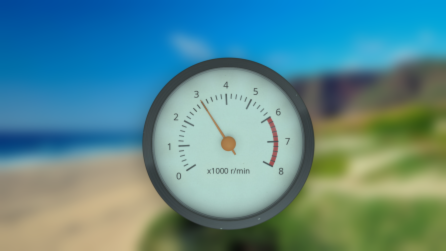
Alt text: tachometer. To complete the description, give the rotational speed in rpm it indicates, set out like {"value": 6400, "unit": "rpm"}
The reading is {"value": 3000, "unit": "rpm"}
